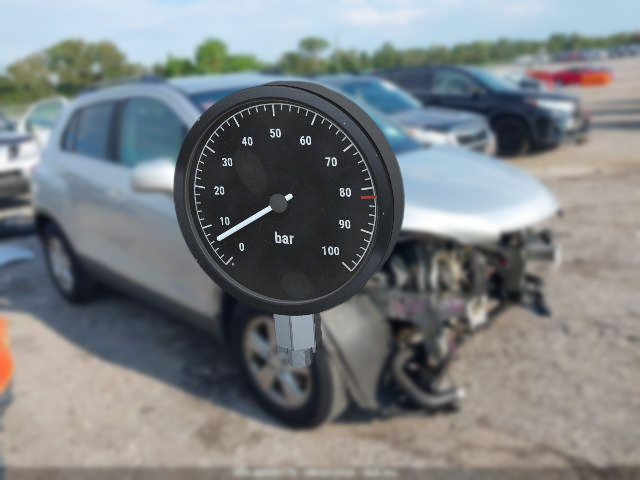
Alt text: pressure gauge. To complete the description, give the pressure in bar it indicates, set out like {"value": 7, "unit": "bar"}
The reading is {"value": 6, "unit": "bar"}
